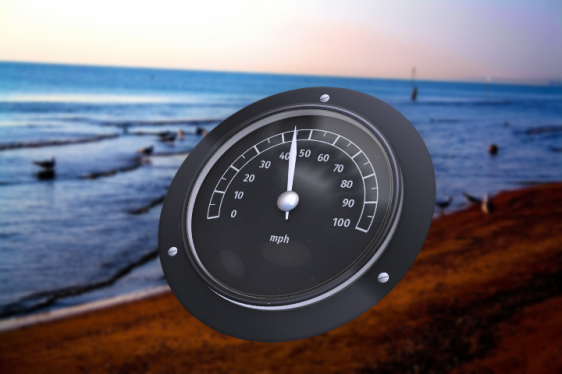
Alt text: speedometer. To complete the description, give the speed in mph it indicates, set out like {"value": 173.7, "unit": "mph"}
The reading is {"value": 45, "unit": "mph"}
